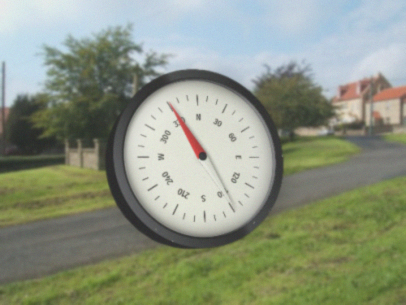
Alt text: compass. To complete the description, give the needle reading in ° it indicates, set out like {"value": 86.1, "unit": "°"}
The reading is {"value": 330, "unit": "°"}
